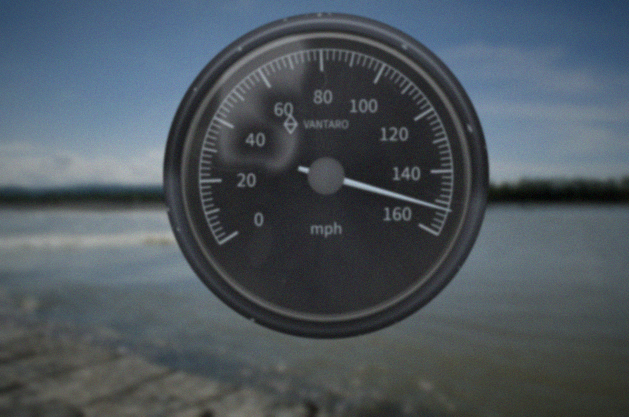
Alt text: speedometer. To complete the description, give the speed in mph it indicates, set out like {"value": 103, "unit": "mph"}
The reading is {"value": 152, "unit": "mph"}
